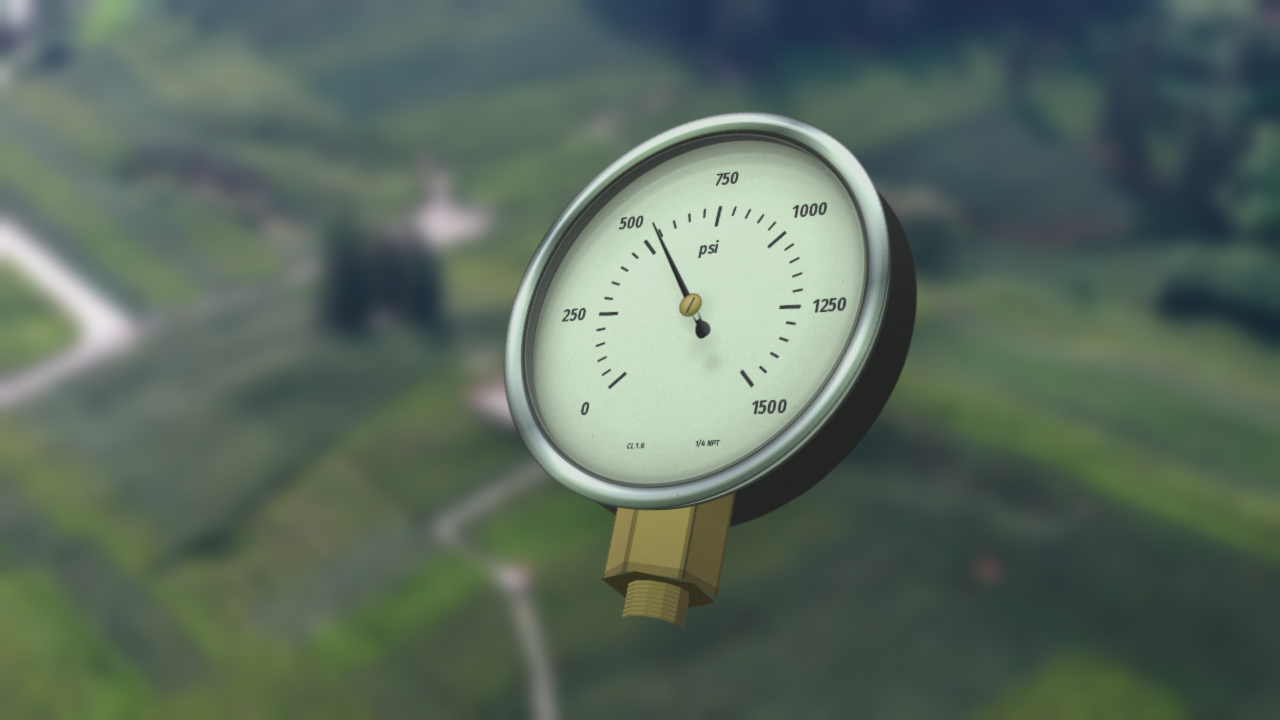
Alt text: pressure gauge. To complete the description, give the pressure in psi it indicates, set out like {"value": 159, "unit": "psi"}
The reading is {"value": 550, "unit": "psi"}
